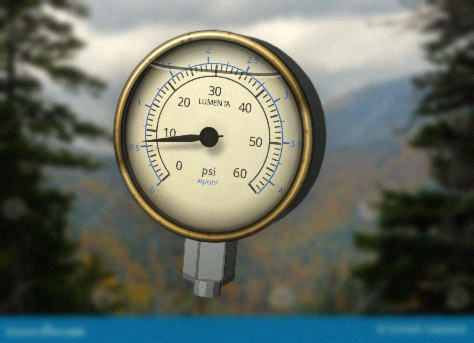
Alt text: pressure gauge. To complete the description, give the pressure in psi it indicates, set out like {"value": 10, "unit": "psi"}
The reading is {"value": 8, "unit": "psi"}
